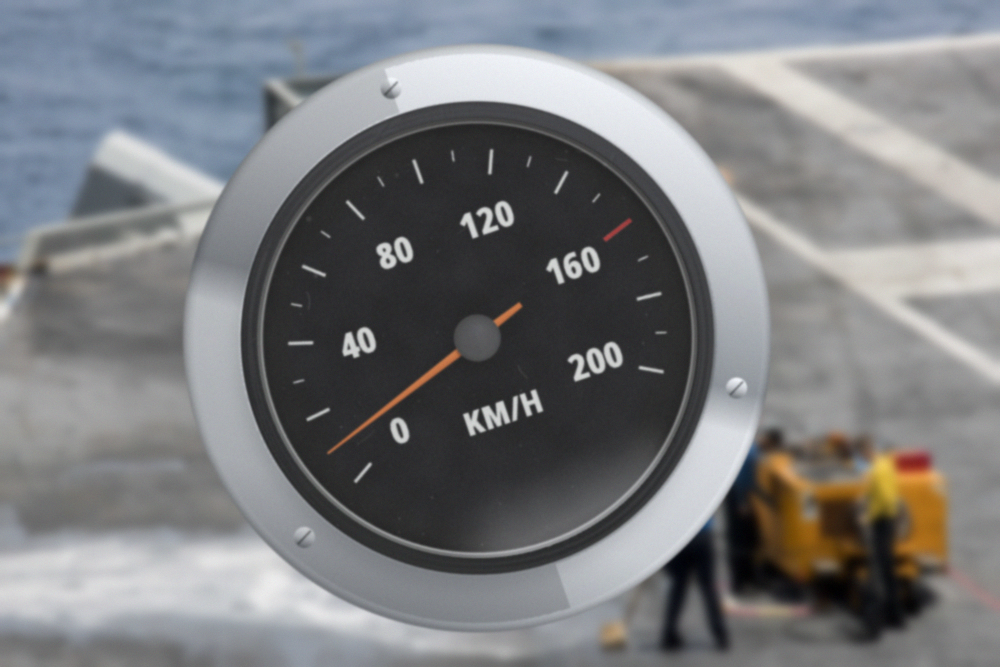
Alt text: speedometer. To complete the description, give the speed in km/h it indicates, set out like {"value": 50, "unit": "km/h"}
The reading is {"value": 10, "unit": "km/h"}
